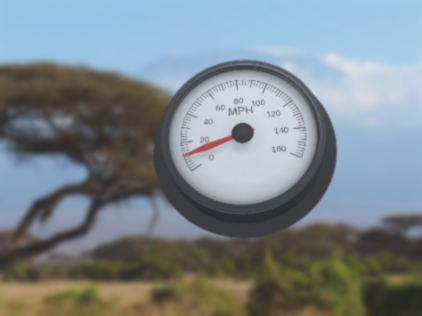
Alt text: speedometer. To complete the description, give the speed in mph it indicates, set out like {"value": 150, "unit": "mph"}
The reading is {"value": 10, "unit": "mph"}
